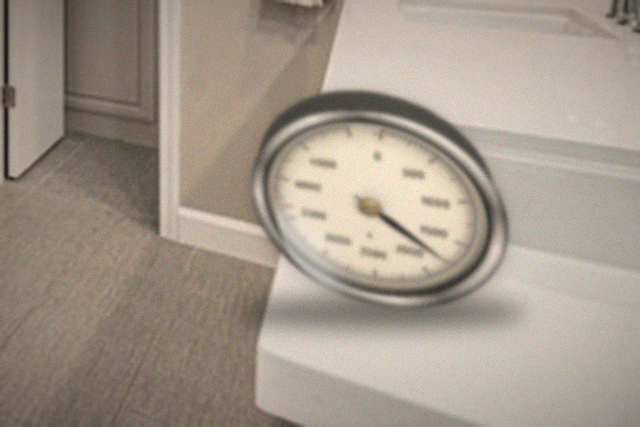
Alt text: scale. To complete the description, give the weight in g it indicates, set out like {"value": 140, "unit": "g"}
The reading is {"value": 1750, "unit": "g"}
